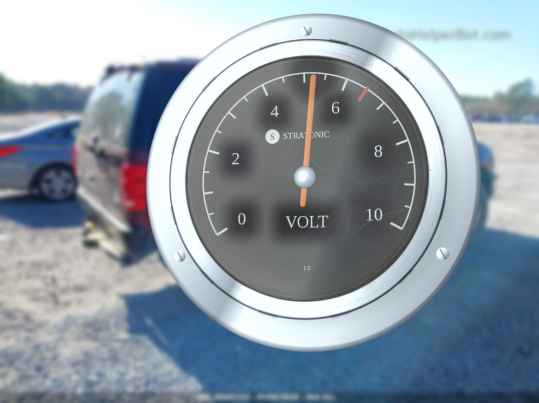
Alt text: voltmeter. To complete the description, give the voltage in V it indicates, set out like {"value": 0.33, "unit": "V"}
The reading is {"value": 5.25, "unit": "V"}
